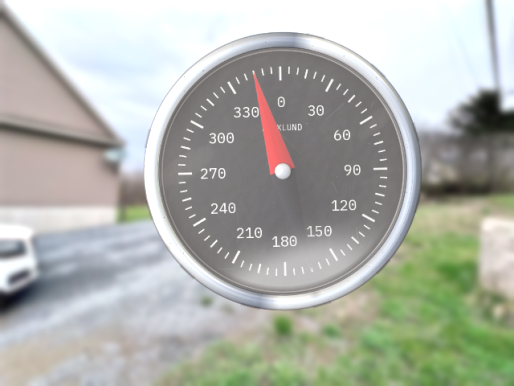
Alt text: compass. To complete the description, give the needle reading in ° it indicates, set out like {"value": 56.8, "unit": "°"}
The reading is {"value": 345, "unit": "°"}
